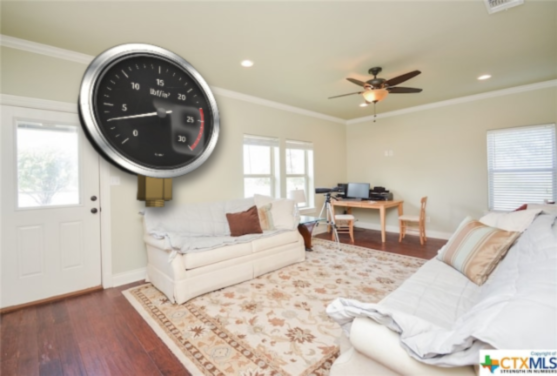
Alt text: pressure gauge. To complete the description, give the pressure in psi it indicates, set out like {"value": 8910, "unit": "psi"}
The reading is {"value": 3, "unit": "psi"}
